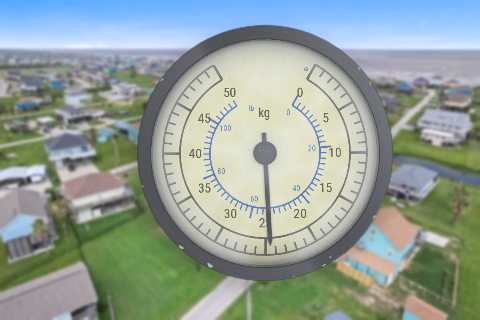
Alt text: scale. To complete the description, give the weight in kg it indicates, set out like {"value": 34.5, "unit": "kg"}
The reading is {"value": 24.5, "unit": "kg"}
